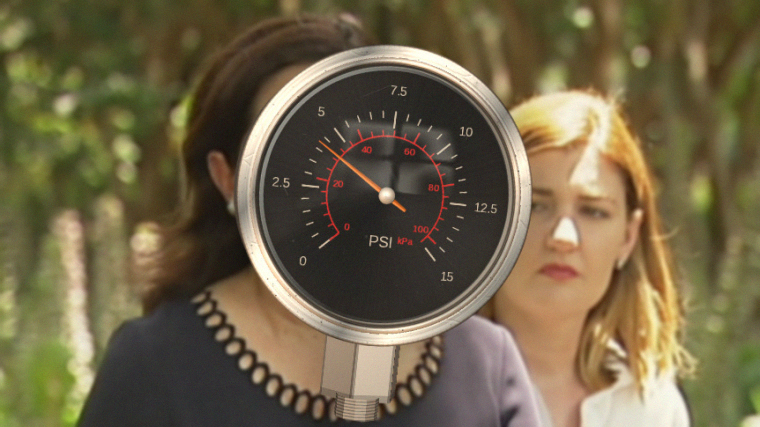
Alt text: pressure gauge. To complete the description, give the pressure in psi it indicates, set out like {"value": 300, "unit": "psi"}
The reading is {"value": 4.25, "unit": "psi"}
